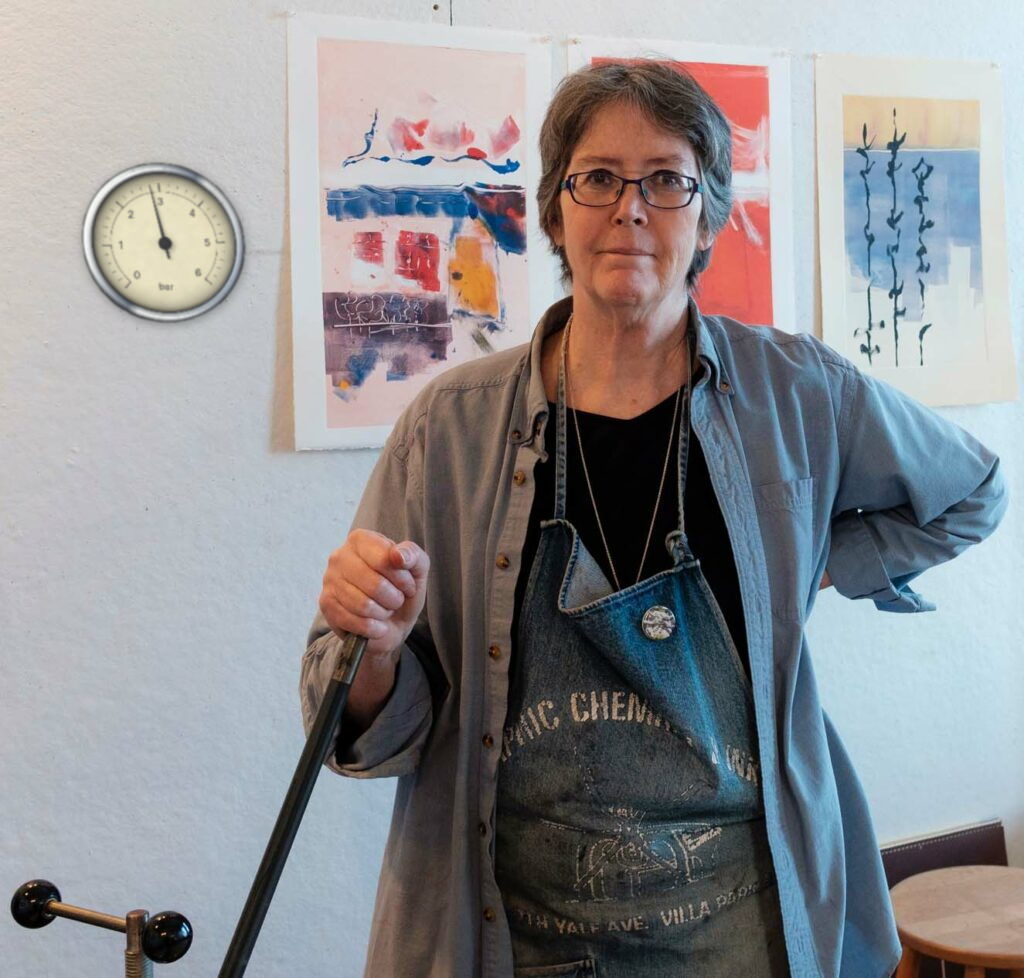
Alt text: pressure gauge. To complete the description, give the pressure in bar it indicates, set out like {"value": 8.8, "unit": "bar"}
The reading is {"value": 2.8, "unit": "bar"}
